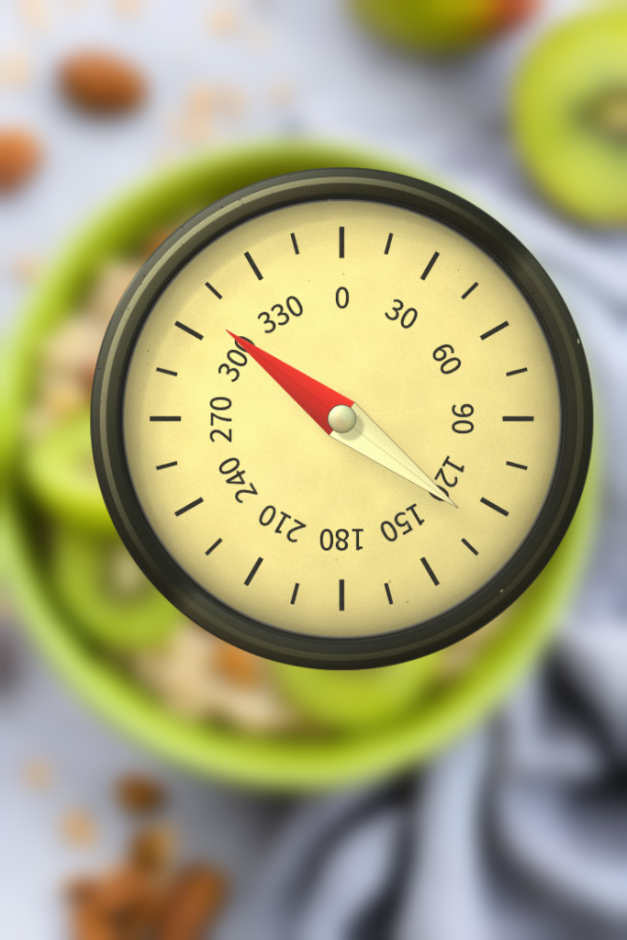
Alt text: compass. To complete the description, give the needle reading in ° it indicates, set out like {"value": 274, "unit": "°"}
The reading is {"value": 307.5, "unit": "°"}
